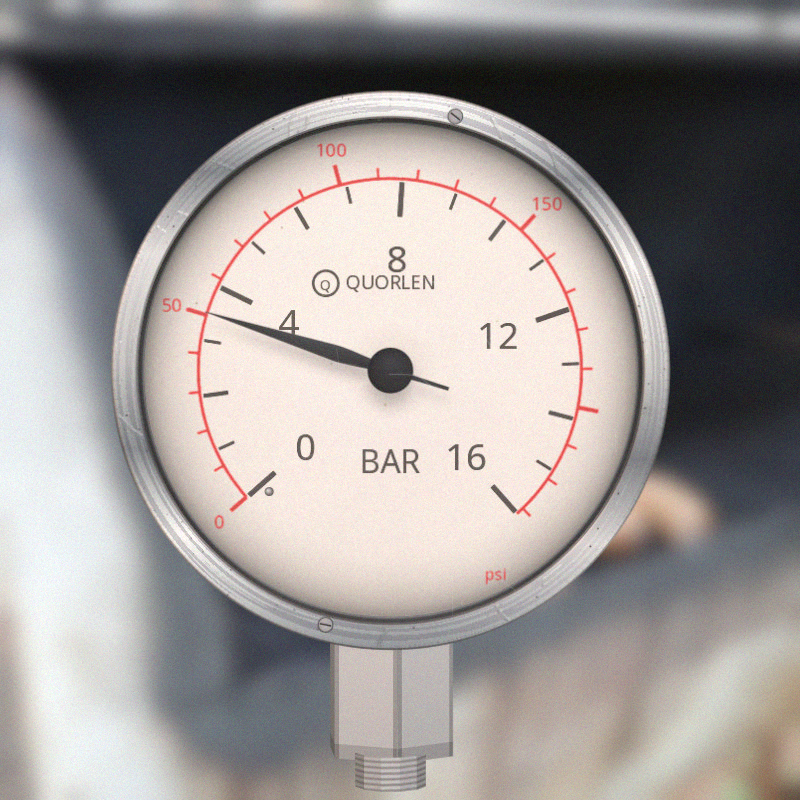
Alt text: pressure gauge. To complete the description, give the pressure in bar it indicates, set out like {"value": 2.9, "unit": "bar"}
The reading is {"value": 3.5, "unit": "bar"}
